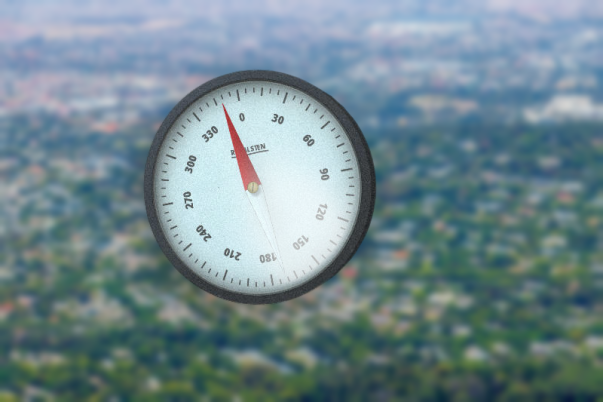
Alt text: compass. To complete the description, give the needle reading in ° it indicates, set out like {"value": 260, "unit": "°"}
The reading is {"value": 350, "unit": "°"}
